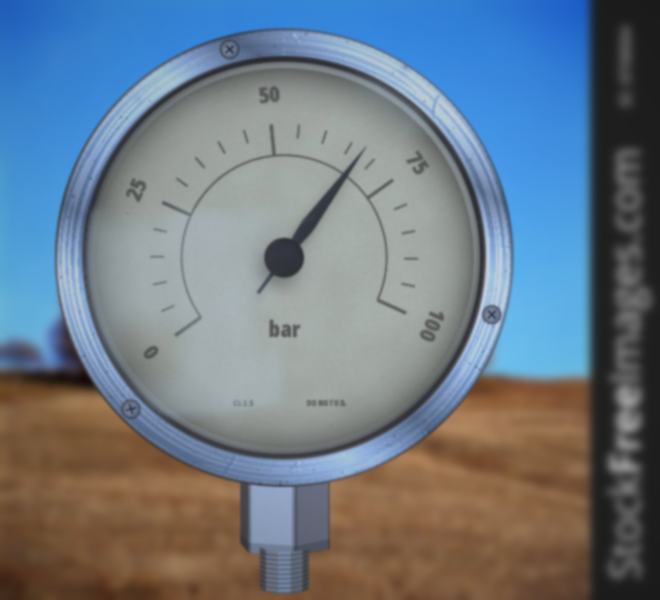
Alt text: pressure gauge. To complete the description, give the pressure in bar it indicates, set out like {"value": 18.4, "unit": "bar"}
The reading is {"value": 67.5, "unit": "bar"}
